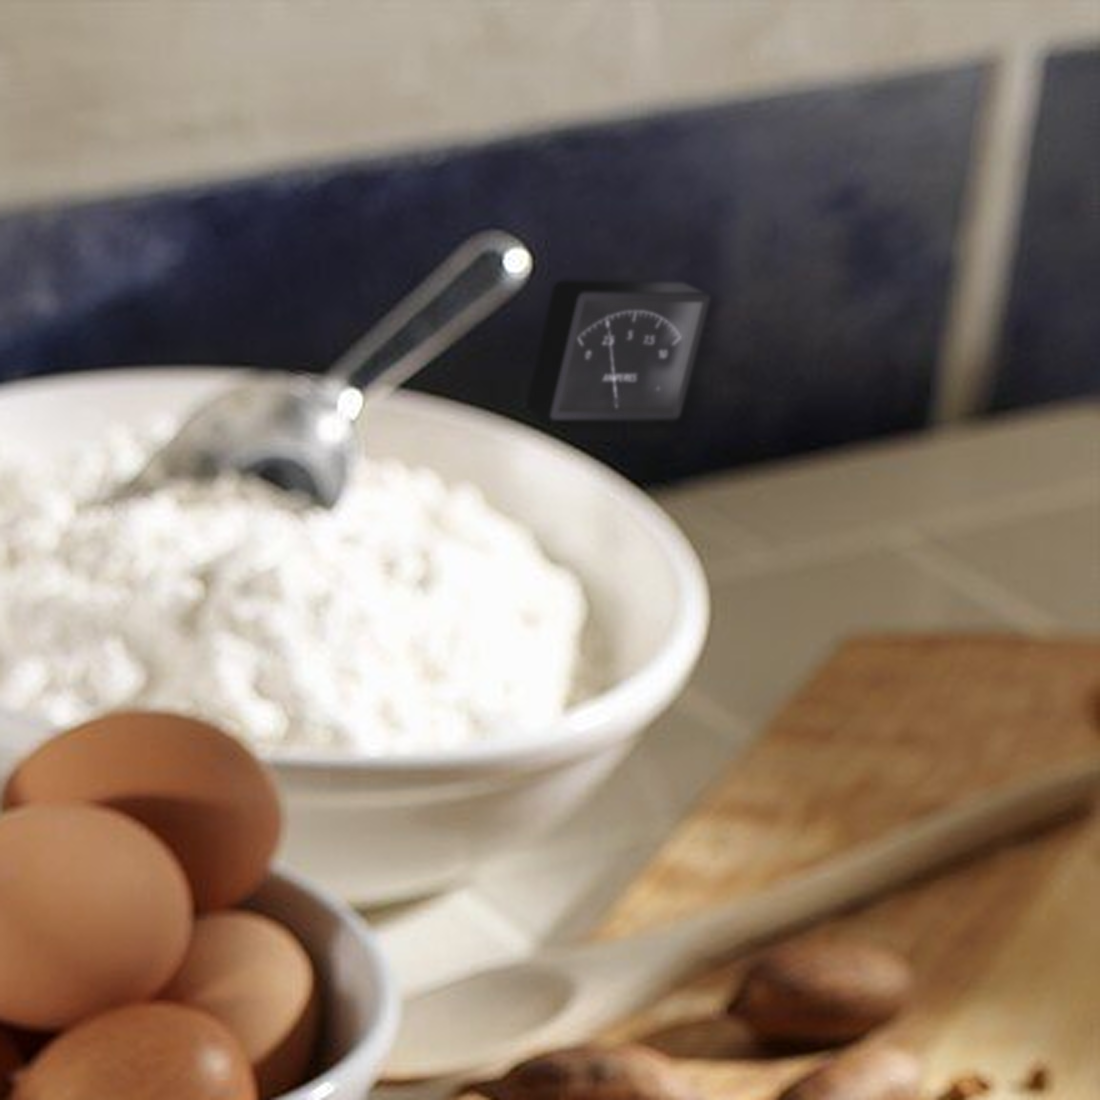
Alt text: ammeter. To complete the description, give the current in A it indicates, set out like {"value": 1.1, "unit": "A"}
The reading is {"value": 2.5, "unit": "A"}
